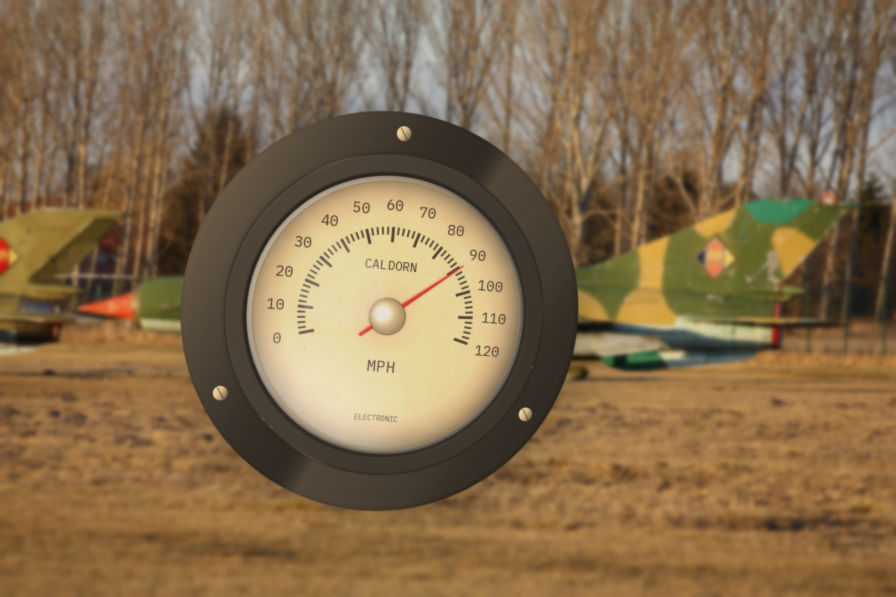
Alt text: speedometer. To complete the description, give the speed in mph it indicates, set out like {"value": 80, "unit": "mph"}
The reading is {"value": 90, "unit": "mph"}
